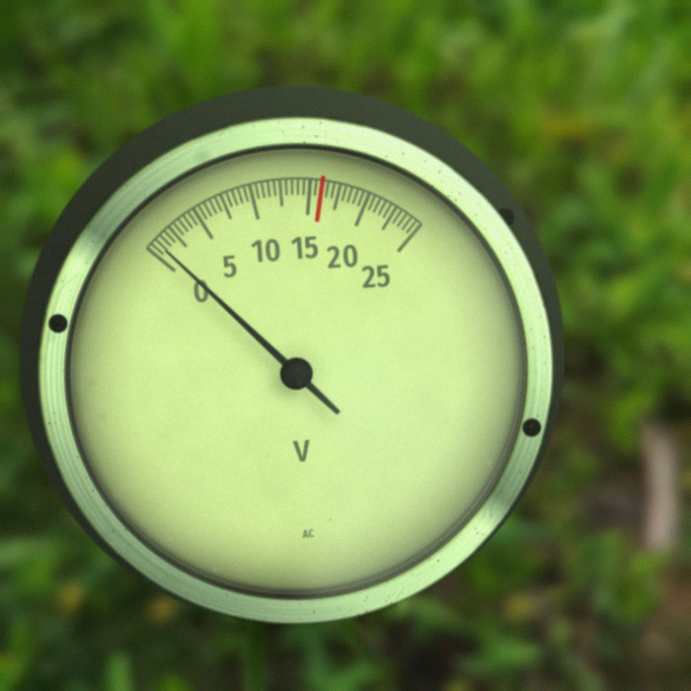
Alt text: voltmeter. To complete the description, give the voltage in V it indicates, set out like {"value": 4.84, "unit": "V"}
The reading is {"value": 1, "unit": "V"}
